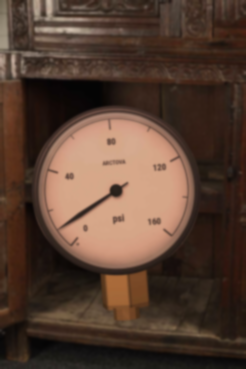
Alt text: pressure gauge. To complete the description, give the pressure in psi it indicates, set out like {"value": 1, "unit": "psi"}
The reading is {"value": 10, "unit": "psi"}
